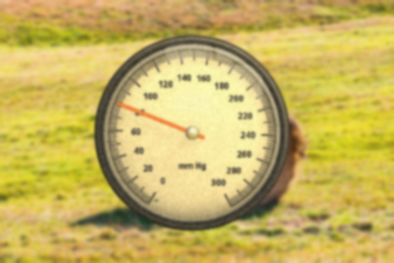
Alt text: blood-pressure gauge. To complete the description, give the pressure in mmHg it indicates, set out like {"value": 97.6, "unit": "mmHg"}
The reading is {"value": 80, "unit": "mmHg"}
